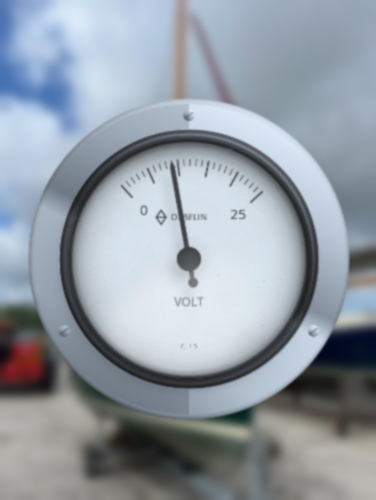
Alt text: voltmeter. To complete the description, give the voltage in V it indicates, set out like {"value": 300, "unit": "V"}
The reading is {"value": 9, "unit": "V"}
